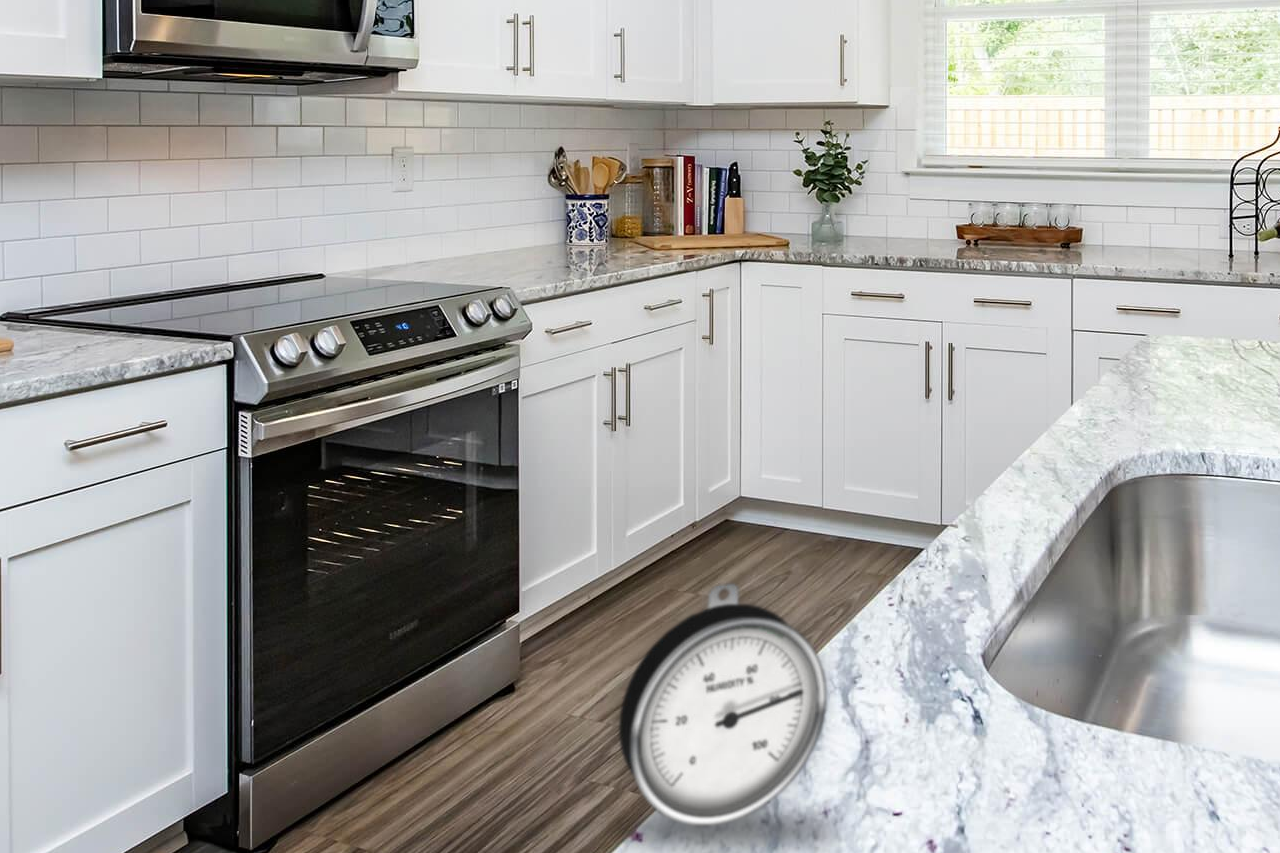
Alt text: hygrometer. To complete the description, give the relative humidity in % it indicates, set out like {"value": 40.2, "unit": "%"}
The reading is {"value": 80, "unit": "%"}
